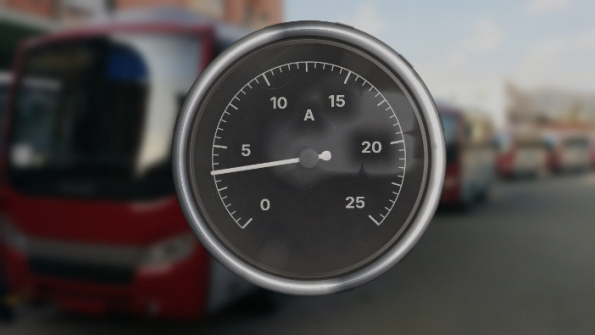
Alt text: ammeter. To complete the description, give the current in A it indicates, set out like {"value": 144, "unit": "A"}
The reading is {"value": 3.5, "unit": "A"}
